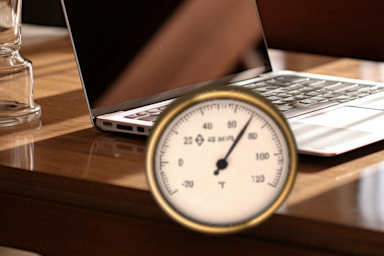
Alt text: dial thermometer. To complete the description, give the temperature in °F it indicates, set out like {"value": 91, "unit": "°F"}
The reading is {"value": 70, "unit": "°F"}
